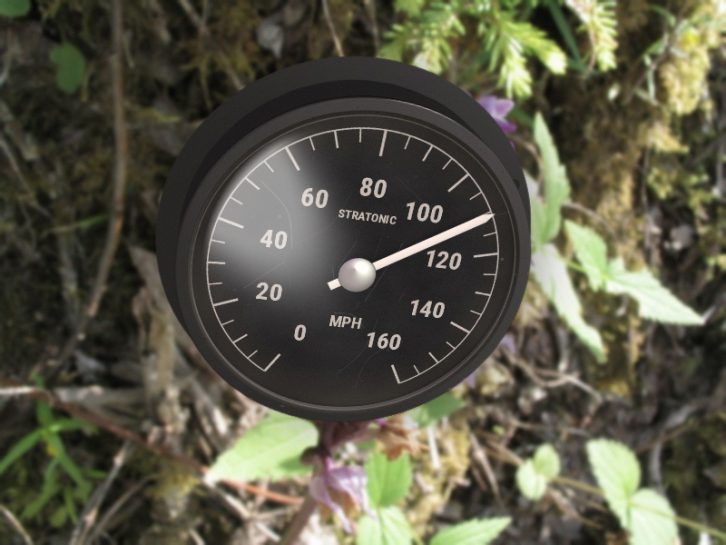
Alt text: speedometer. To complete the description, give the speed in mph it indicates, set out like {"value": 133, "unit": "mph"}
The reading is {"value": 110, "unit": "mph"}
